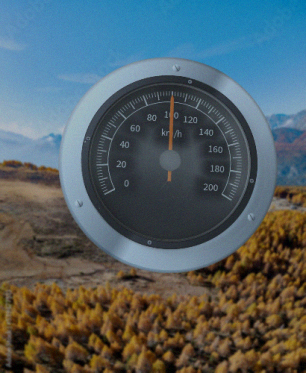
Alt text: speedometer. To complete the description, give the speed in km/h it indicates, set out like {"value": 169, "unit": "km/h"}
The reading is {"value": 100, "unit": "km/h"}
